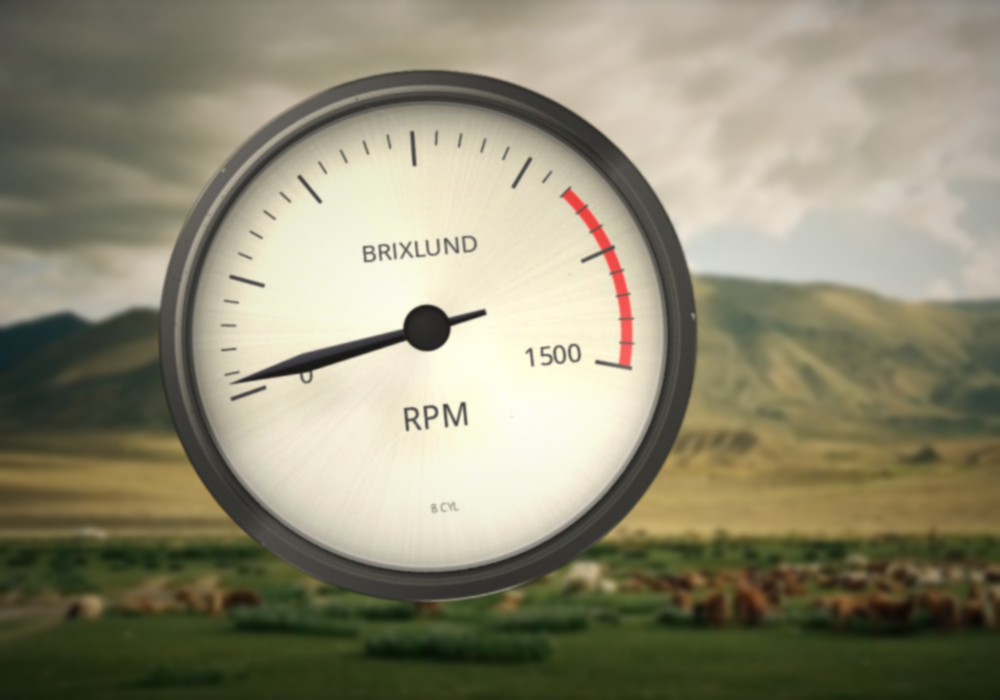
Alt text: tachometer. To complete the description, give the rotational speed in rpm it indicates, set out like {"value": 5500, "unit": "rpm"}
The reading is {"value": 25, "unit": "rpm"}
